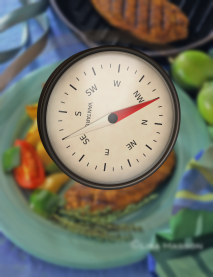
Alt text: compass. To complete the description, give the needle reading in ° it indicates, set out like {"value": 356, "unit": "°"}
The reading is {"value": 330, "unit": "°"}
